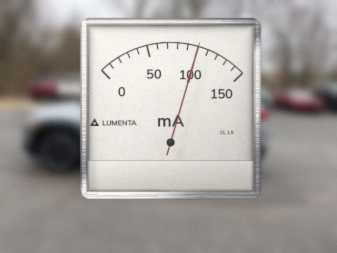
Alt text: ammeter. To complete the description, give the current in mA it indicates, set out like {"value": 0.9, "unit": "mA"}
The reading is {"value": 100, "unit": "mA"}
